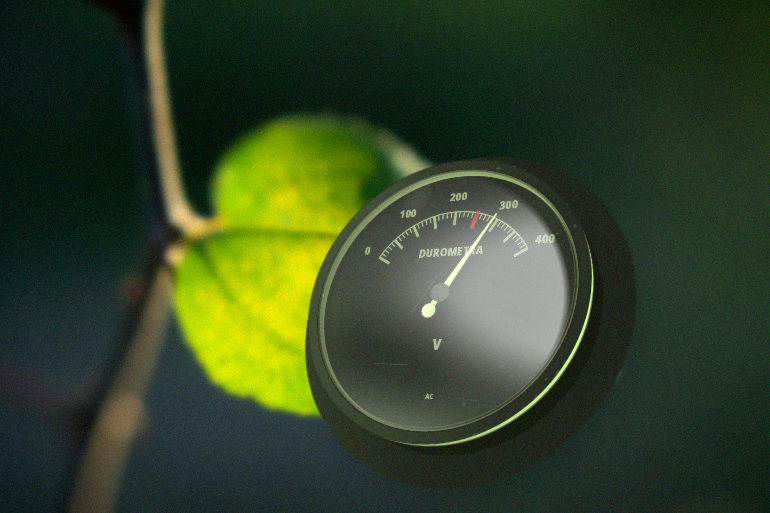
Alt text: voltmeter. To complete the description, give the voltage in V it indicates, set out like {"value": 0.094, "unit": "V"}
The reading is {"value": 300, "unit": "V"}
